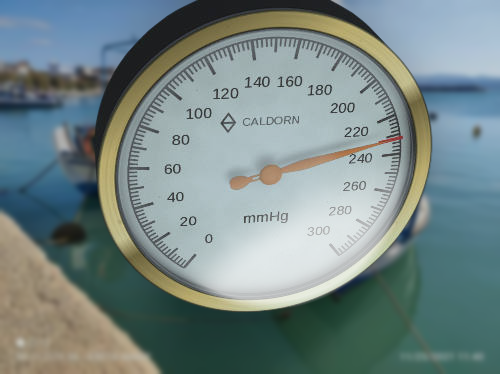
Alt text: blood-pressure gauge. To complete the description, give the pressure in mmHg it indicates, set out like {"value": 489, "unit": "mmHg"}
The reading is {"value": 230, "unit": "mmHg"}
